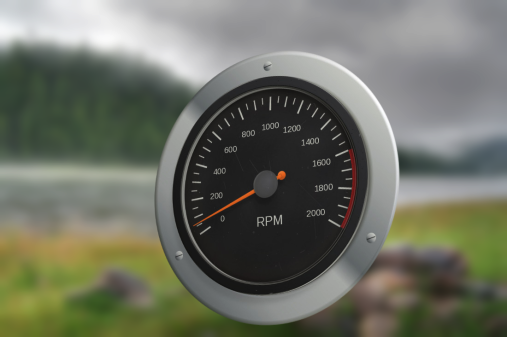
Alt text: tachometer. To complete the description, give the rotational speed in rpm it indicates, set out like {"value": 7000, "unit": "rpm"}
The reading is {"value": 50, "unit": "rpm"}
